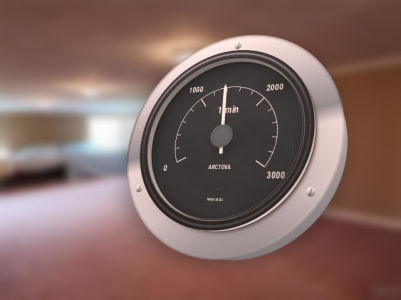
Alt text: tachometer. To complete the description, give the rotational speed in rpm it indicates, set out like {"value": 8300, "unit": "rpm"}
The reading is {"value": 1400, "unit": "rpm"}
